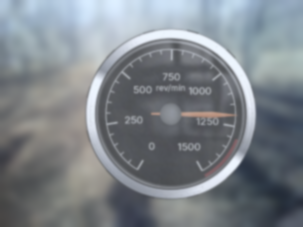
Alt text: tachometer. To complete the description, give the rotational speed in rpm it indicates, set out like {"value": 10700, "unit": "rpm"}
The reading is {"value": 1200, "unit": "rpm"}
